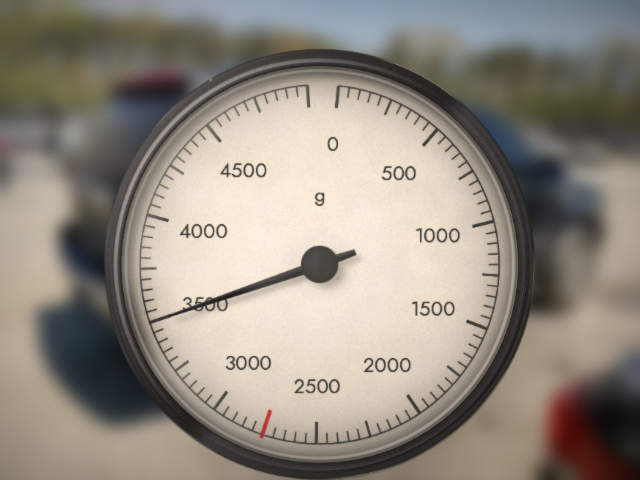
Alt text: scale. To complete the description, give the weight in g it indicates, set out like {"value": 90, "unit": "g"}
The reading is {"value": 3500, "unit": "g"}
